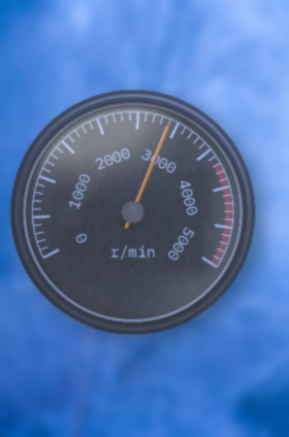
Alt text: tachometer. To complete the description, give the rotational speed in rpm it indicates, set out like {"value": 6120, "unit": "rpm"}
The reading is {"value": 2900, "unit": "rpm"}
